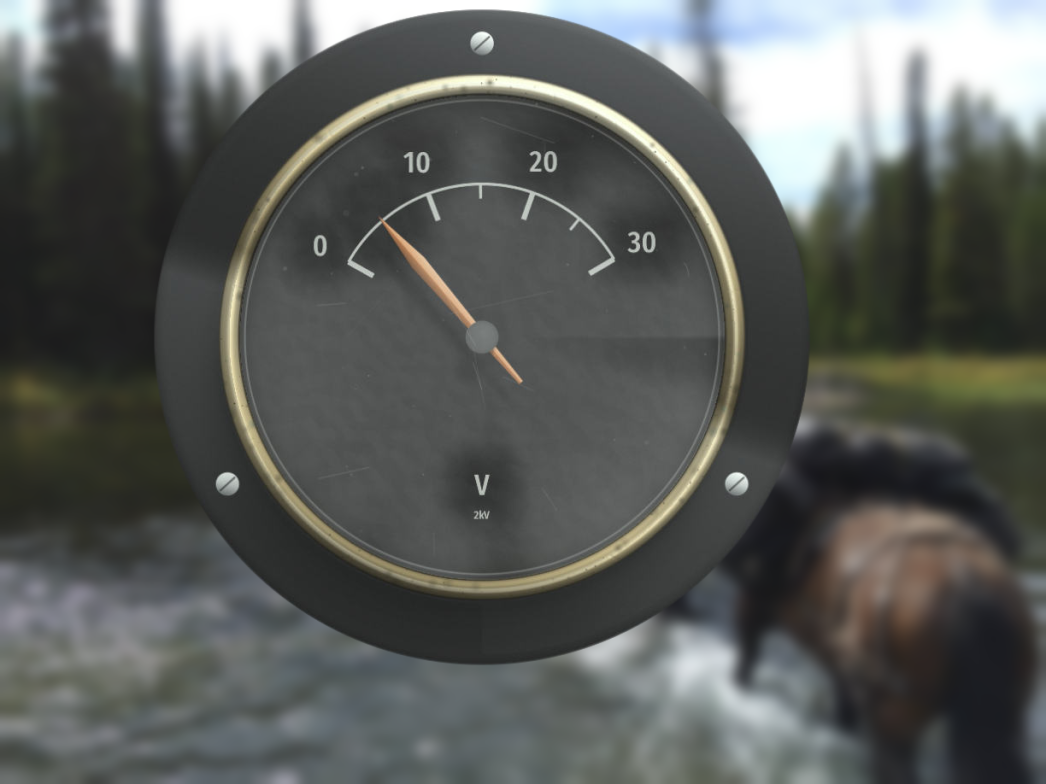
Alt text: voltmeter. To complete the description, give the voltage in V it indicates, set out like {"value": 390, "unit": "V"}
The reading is {"value": 5, "unit": "V"}
